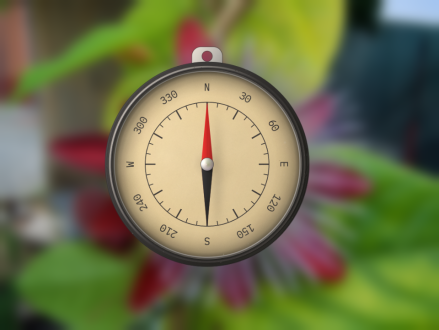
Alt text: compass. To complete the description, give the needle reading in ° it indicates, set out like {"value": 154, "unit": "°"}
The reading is {"value": 0, "unit": "°"}
